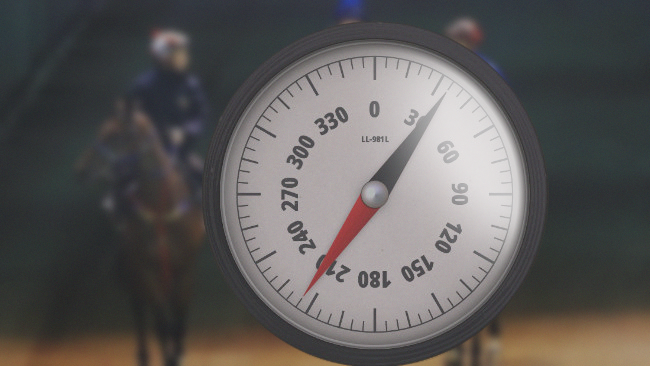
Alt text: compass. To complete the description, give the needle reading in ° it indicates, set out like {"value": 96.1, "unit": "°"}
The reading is {"value": 215, "unit": "°"}
